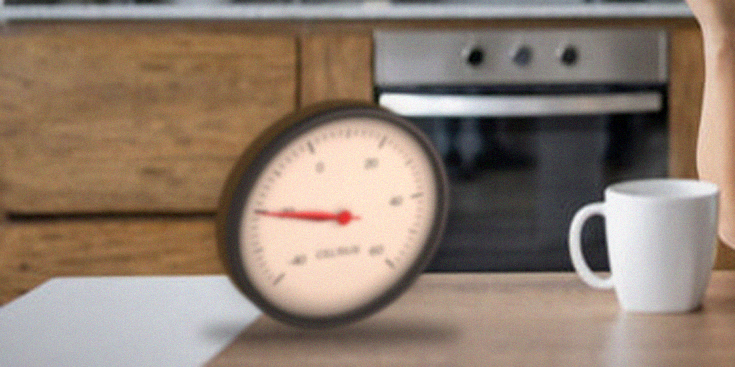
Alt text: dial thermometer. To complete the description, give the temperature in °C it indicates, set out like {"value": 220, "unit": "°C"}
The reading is {"value": -20, "unit": "°C"}
